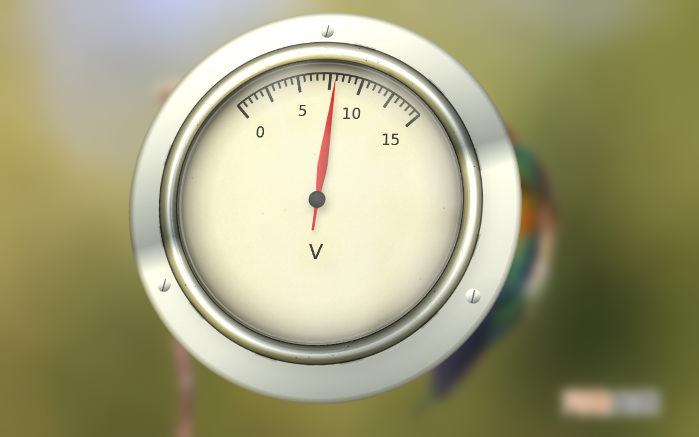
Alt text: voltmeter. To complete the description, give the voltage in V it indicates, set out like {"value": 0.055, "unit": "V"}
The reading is {"value": 8, "unit": "V"}
